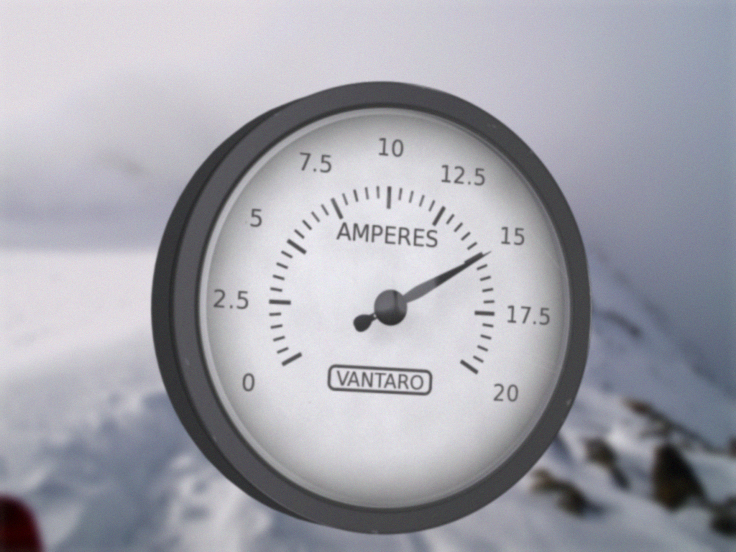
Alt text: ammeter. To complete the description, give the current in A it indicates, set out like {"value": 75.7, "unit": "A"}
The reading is {"value": 15, "unit": "A"}
